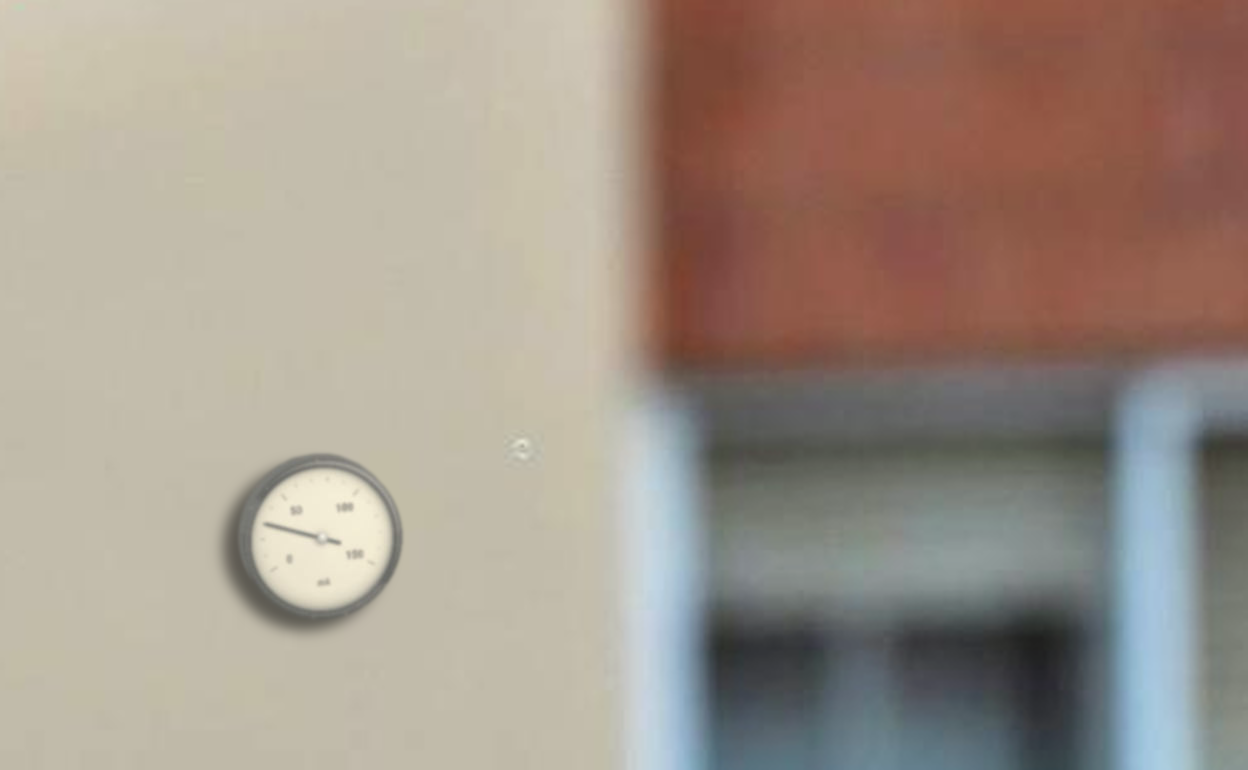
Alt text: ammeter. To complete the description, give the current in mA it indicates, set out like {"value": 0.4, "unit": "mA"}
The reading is {"value": 30, "unit": "mA"}
